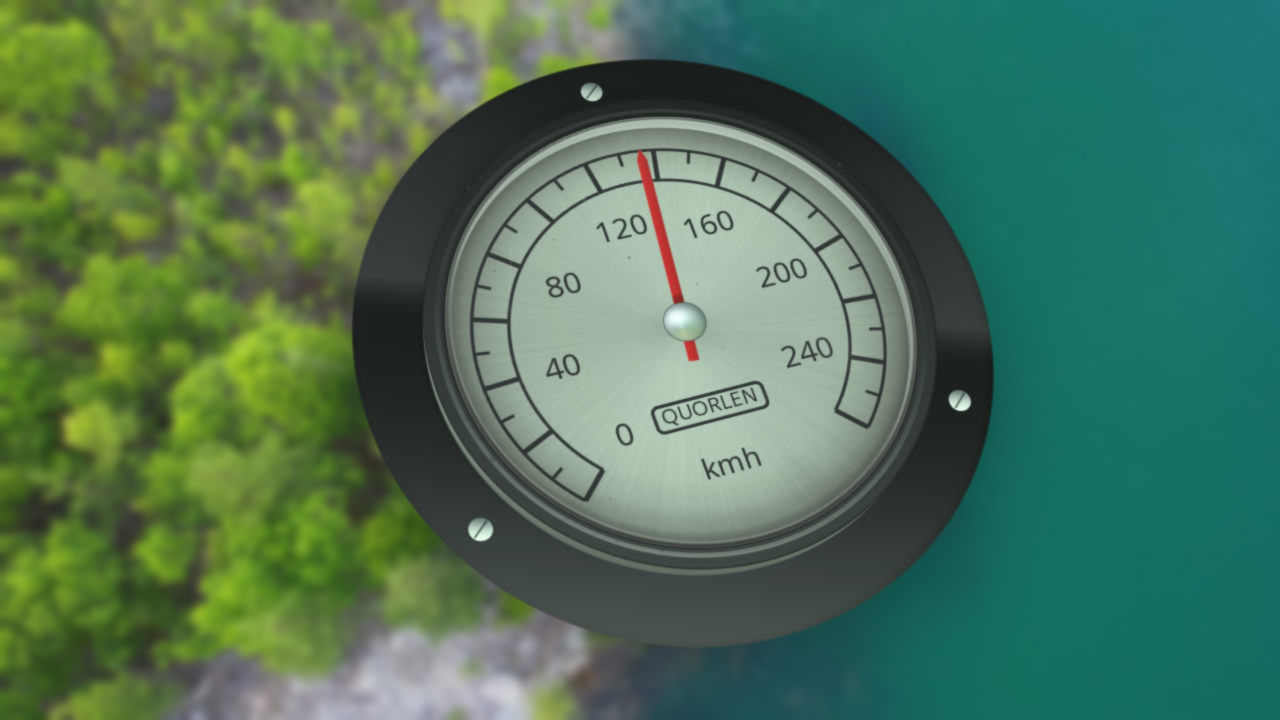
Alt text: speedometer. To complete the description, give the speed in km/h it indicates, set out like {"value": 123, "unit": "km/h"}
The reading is {"value": 135, "unit": "km/h"}
